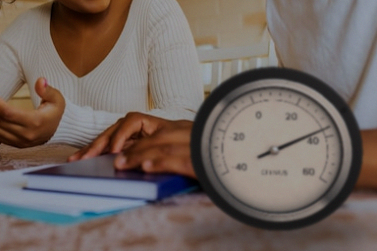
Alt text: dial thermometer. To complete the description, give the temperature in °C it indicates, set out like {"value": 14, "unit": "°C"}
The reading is {"value": 36, "unit": "°C"}
